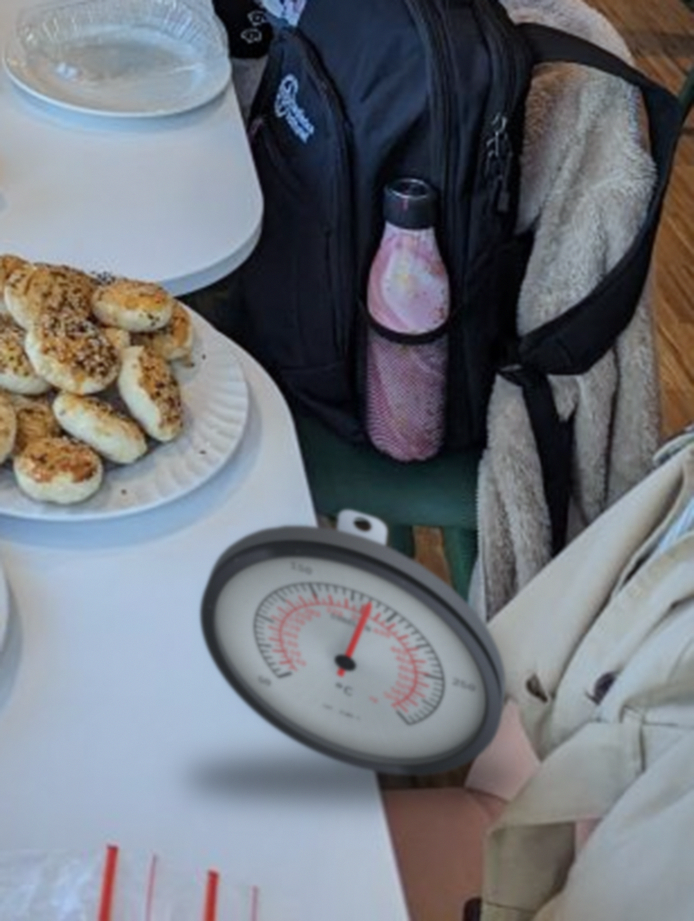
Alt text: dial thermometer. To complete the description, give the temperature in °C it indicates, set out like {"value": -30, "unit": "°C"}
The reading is {"value": 185, "unit": "°C"}
